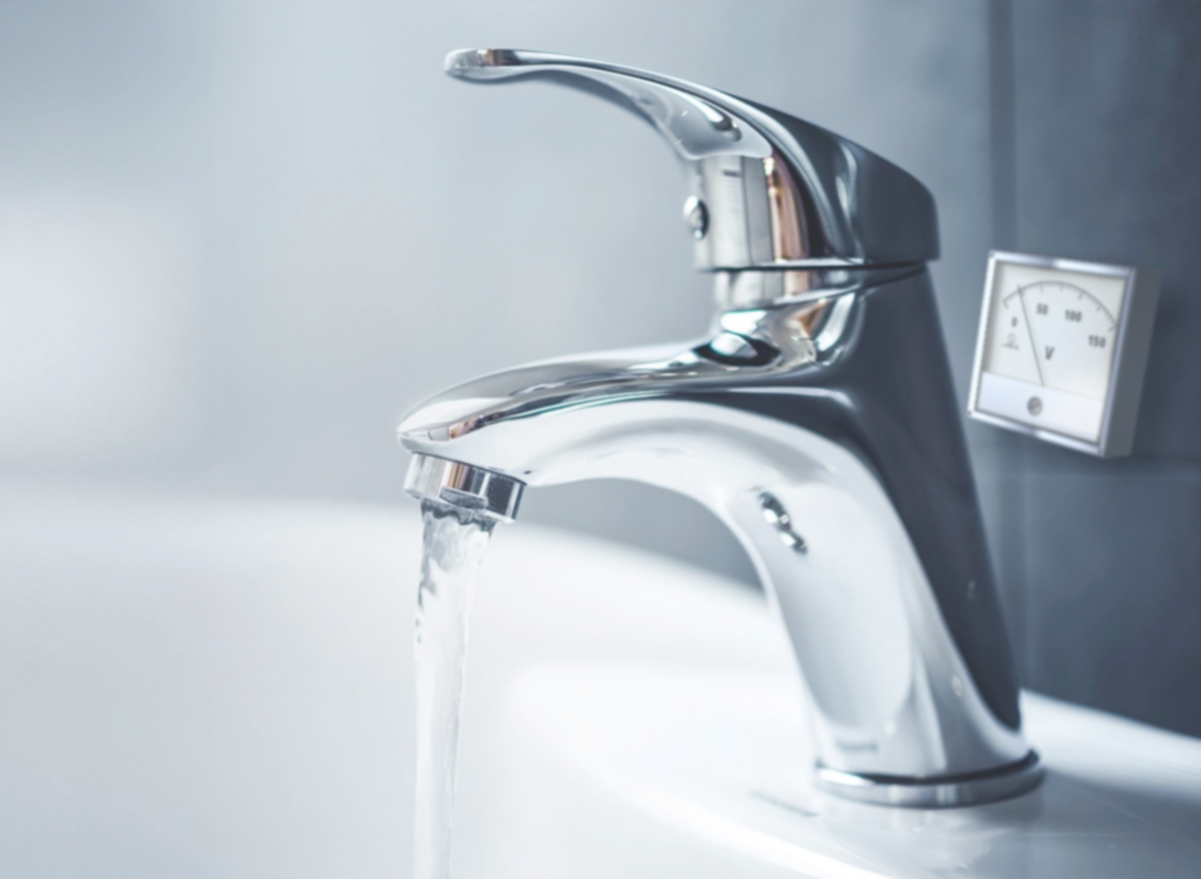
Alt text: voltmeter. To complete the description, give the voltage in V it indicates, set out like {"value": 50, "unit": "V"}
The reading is {"value": 25, "unit": "V"}
